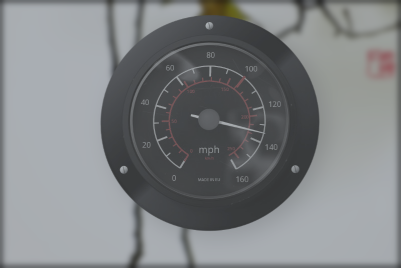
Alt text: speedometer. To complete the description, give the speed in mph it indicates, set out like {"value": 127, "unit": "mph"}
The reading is {"value": 135, "unit": "mph"}
